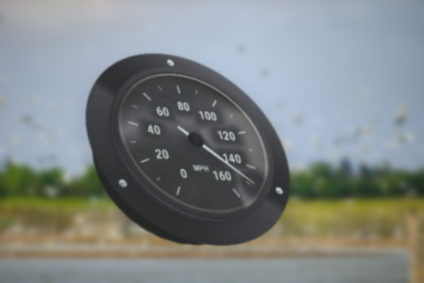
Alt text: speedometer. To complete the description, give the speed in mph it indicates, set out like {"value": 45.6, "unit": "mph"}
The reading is {"value": 150, "unit": "mph"}
